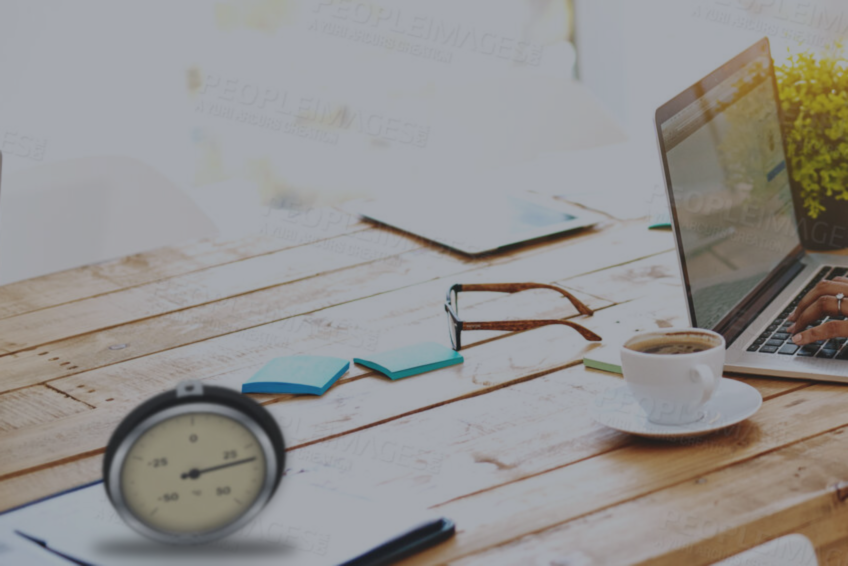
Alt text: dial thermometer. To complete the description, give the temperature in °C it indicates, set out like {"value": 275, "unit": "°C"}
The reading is {"value": 30, "unit": "°C"}
